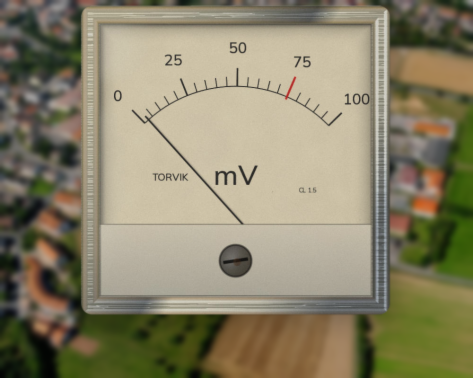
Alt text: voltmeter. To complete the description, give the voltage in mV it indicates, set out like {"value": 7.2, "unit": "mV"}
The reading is {"value": 2.5, "unit": "mV"}
